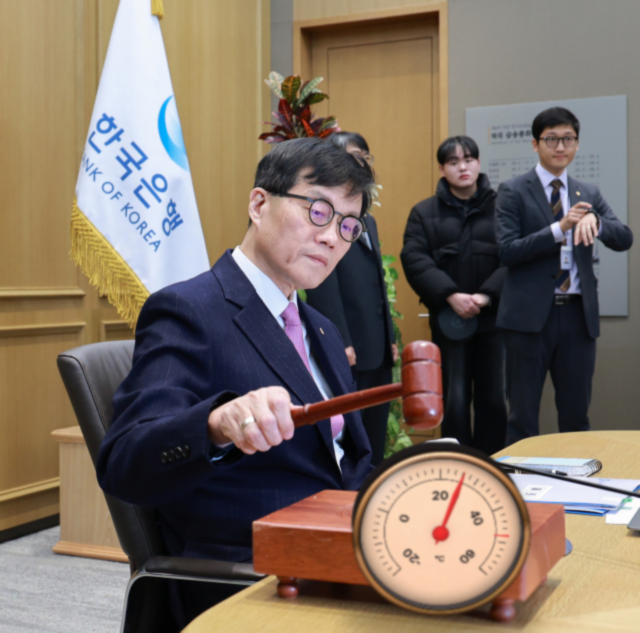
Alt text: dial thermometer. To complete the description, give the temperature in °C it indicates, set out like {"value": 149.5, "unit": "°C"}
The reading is {"value": 26, "unit": "°C"}
